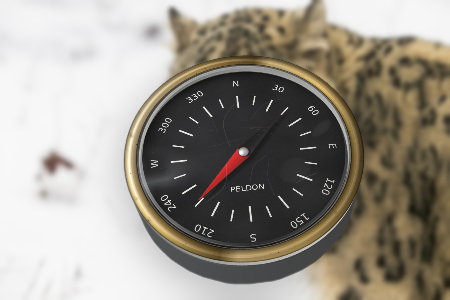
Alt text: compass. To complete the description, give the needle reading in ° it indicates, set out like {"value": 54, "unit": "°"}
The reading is {"value": 225, "unit": "°"}
